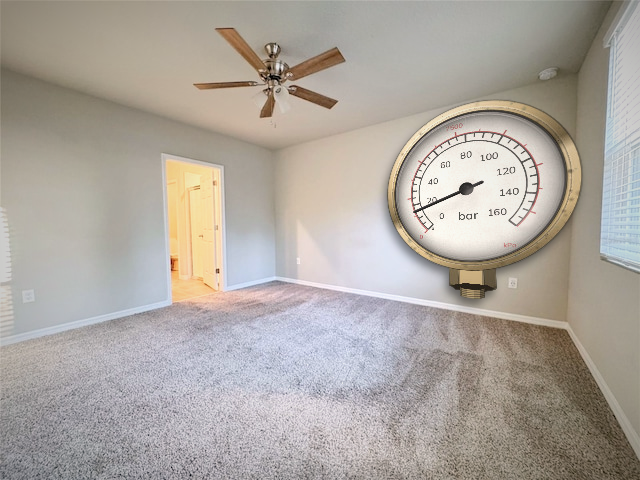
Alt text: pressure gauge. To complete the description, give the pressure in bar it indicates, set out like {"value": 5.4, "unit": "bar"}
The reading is {"value": 15, "unit": "bar"}
